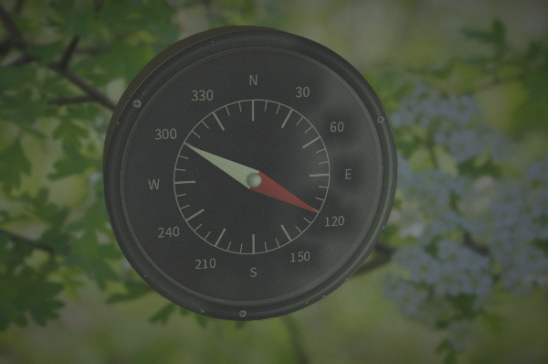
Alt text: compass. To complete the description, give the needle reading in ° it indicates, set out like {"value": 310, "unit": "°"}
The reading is {"value": 120, "unit": "°"}
